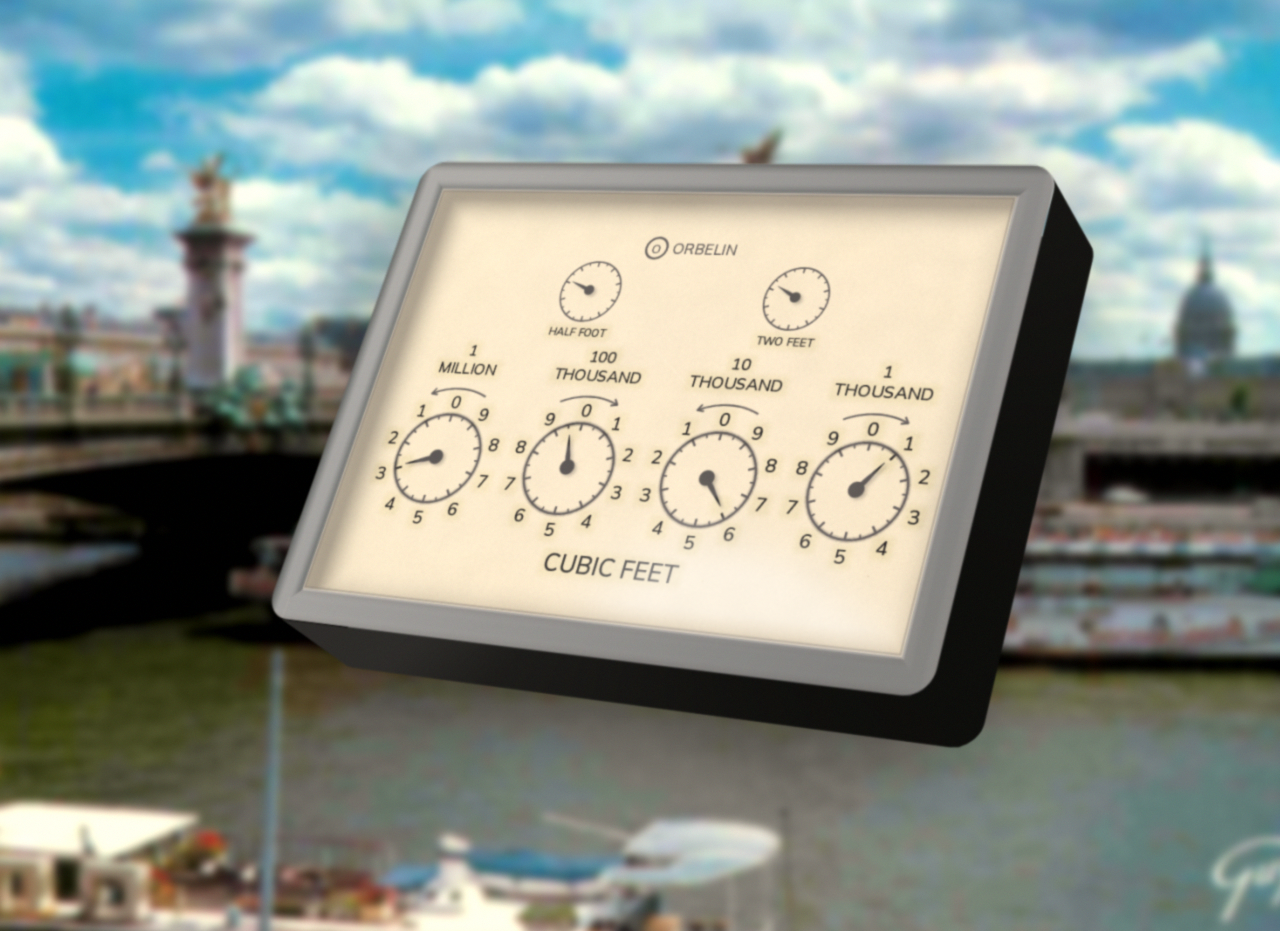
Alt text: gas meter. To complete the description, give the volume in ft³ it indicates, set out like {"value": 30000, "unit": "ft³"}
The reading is {"value": 296100, "unit": "ft³"}
